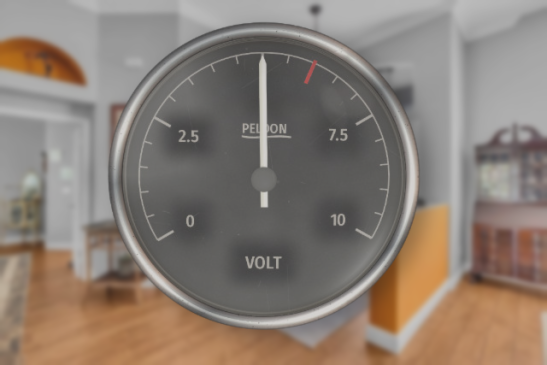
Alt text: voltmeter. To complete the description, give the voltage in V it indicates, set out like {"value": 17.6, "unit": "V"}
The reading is {"value": 5, "unit": "V"}
